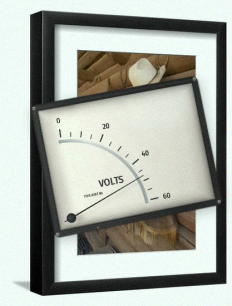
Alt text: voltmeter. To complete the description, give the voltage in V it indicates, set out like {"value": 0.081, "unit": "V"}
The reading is {"value": 47.5, "unit": "V"}
